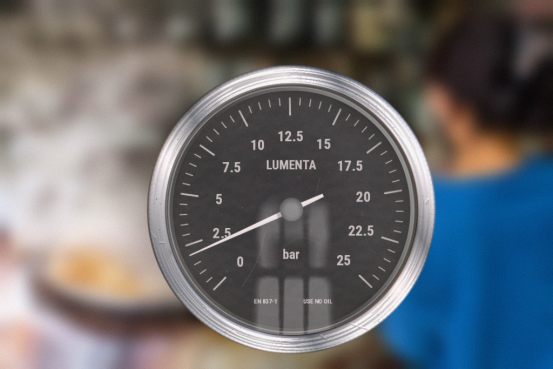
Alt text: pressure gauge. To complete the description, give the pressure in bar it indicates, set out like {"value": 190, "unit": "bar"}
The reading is {"value": 2, "unit": "bar"}
